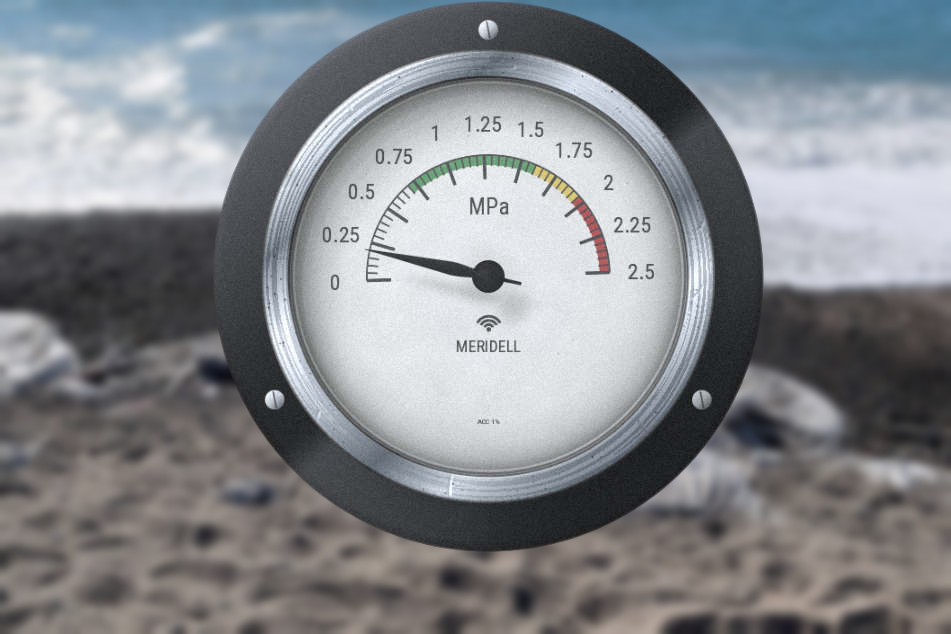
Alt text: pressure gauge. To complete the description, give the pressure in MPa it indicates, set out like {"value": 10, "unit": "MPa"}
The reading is {"value": 0.2, "unit": "MPa"}
